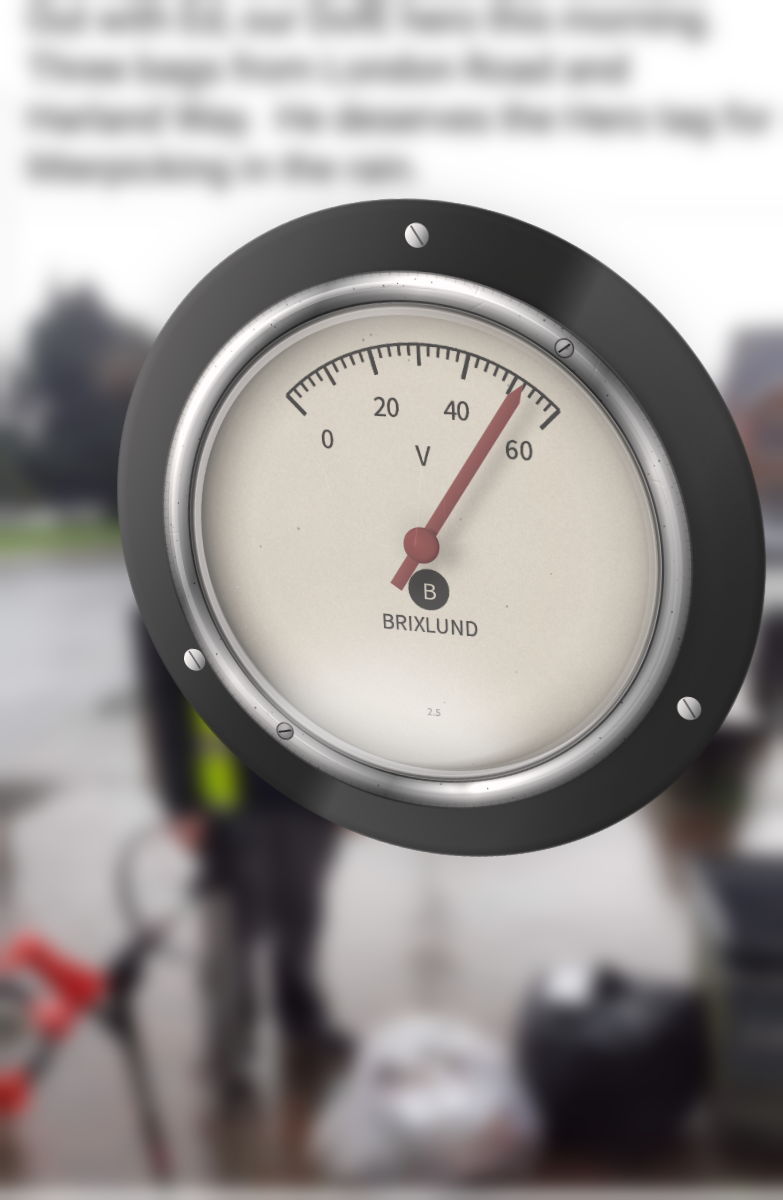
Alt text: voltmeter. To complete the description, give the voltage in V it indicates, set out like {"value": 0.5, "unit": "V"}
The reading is {"value": 52, "unit": "V"}
